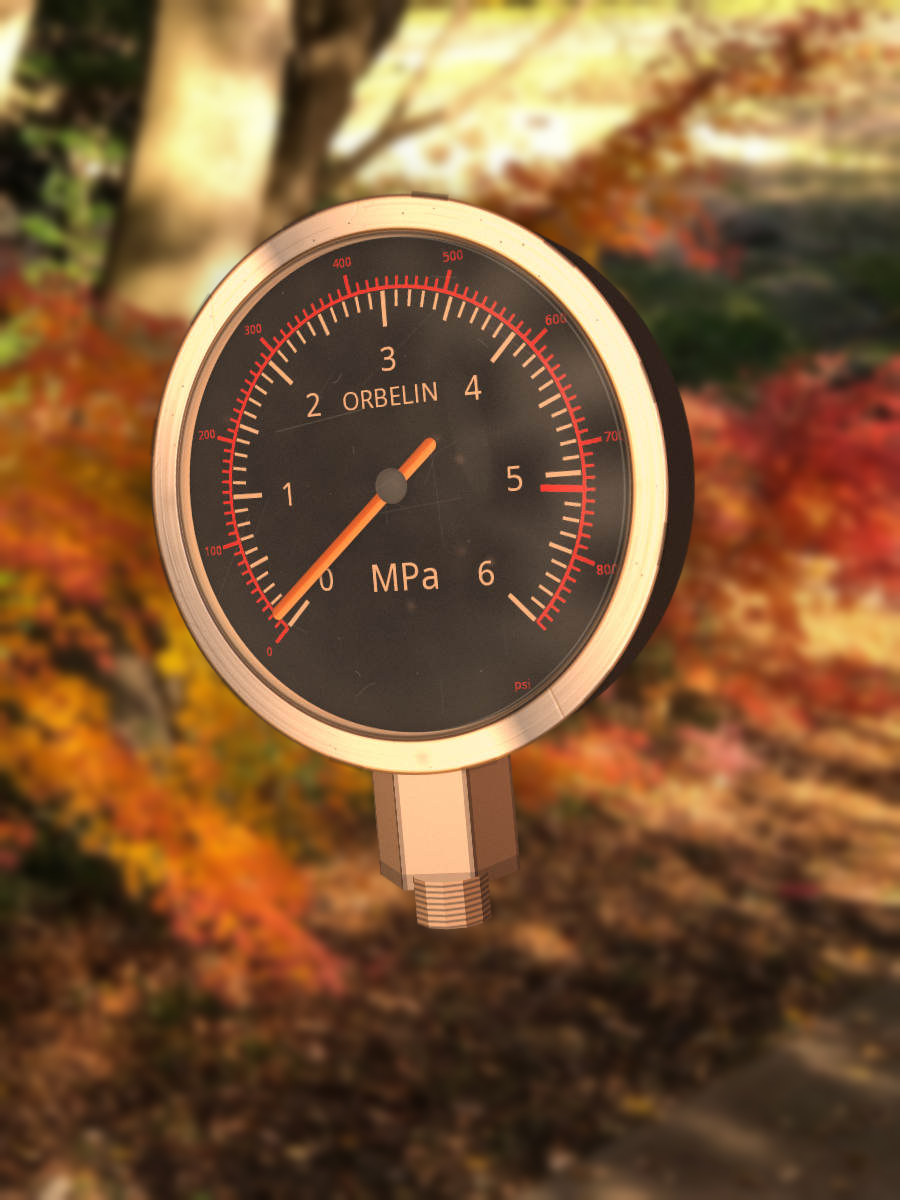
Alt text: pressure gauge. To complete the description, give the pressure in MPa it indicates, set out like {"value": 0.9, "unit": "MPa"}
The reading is {"value": 0.1, "unit": "MPa"}
